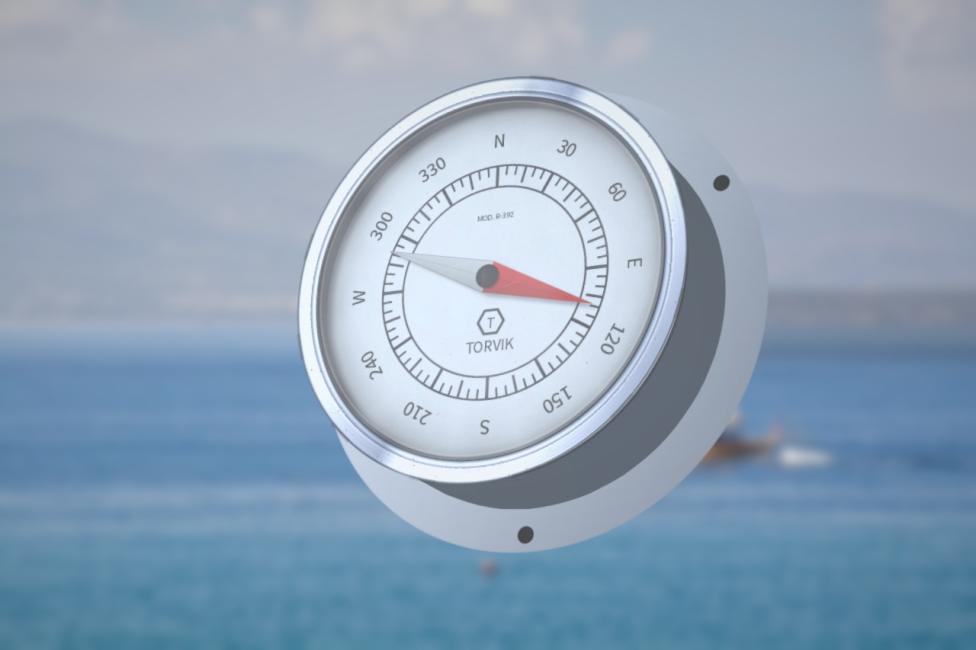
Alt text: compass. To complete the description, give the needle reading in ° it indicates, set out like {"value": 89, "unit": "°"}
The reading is {"value": 110, "unit": "°"}
